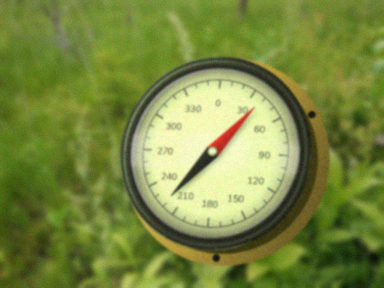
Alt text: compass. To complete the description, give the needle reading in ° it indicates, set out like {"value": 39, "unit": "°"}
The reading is {"value": 40, "unit": "°"}
